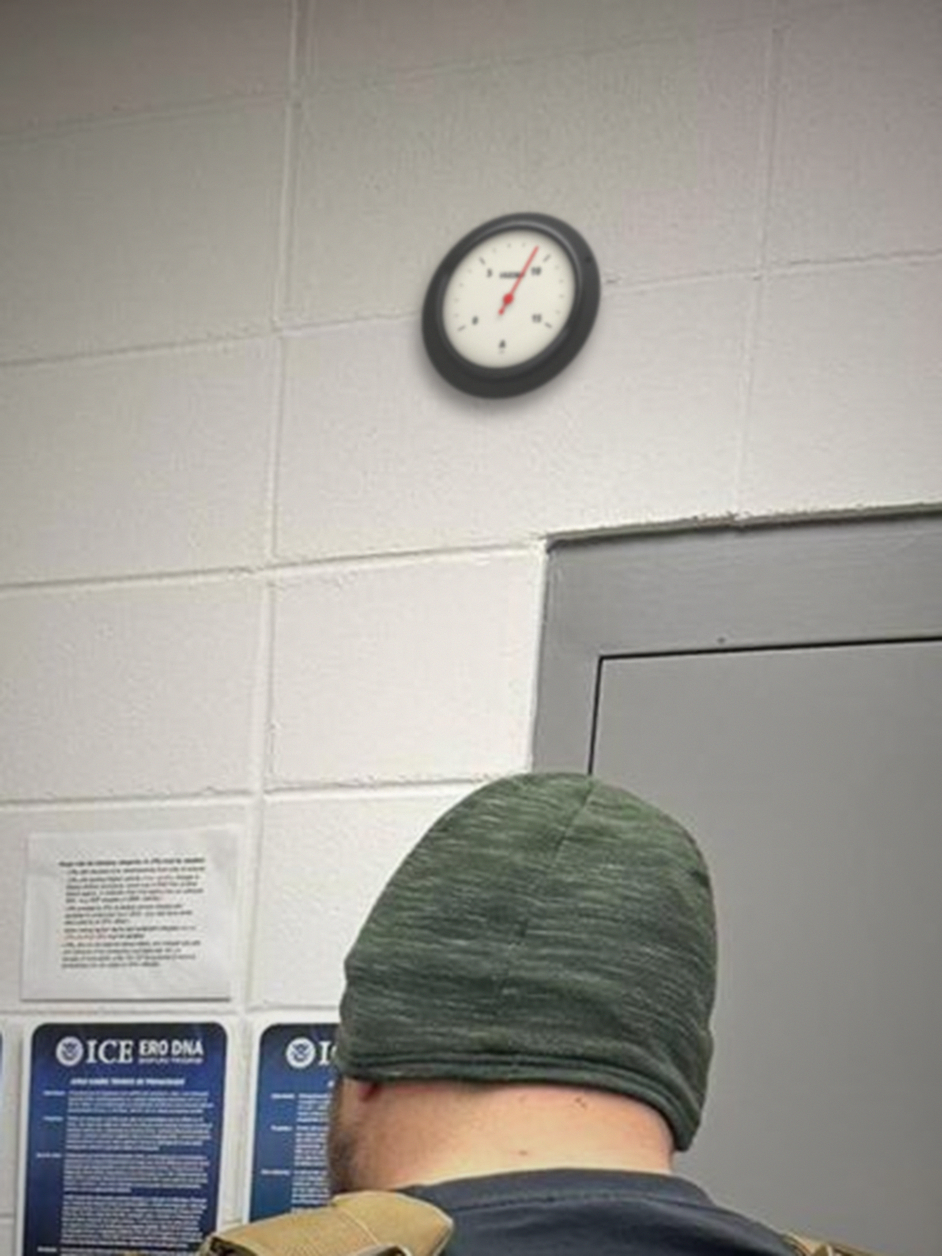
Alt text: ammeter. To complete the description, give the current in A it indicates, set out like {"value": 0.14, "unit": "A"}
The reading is {"value": 9, "unit": "A"}
